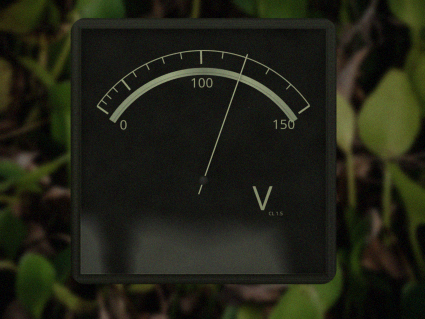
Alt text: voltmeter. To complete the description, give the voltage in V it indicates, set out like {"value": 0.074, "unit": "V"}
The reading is {"value": 120, "unit": "V"}
